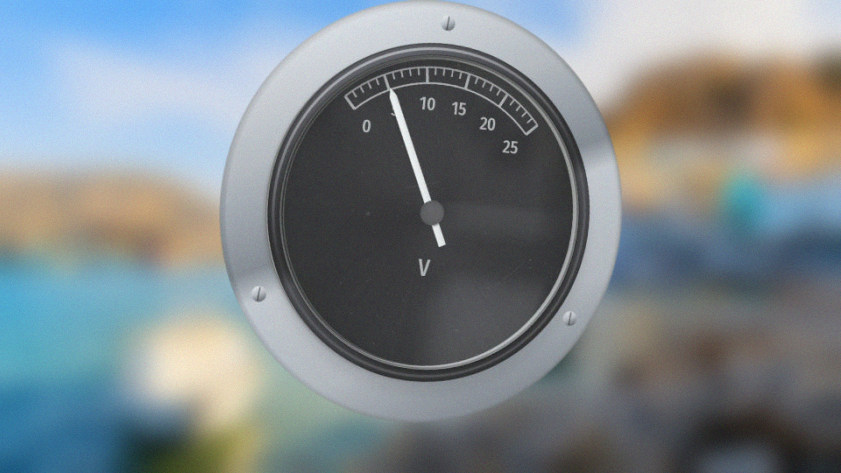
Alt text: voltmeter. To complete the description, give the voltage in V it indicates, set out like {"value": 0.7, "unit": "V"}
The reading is {"value": 5, "unit": "V"}
